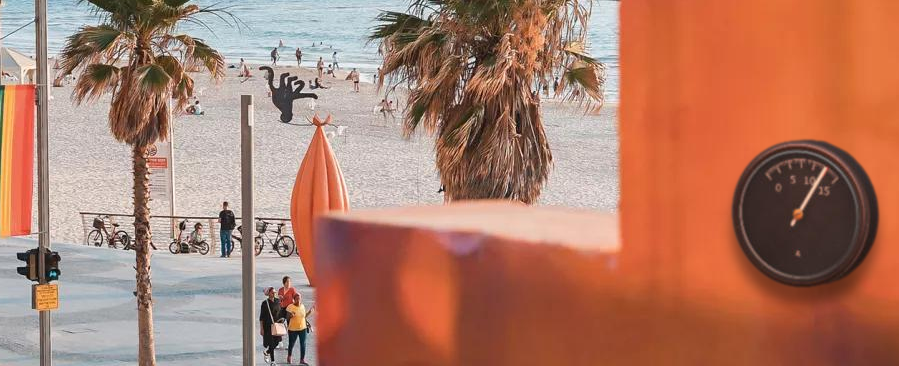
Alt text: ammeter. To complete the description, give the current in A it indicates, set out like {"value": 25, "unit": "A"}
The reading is {"value": 12.5, "unit": "A"}
